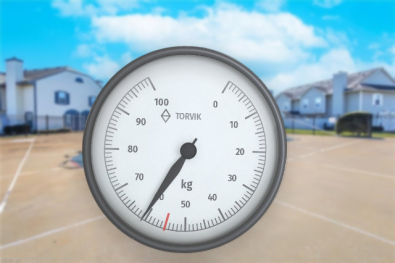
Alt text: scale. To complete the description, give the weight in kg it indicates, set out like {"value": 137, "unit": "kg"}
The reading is {"value": 61, "unit": "kg"}
